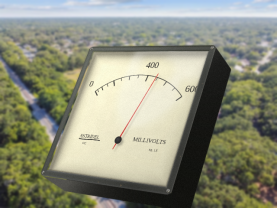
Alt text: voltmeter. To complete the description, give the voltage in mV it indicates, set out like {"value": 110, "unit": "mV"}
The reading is {"value": 450, "unit": "mV"}
